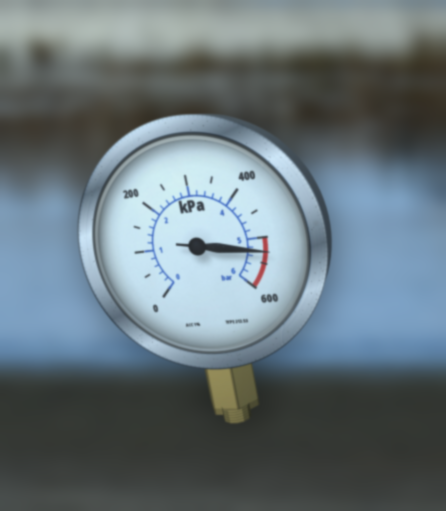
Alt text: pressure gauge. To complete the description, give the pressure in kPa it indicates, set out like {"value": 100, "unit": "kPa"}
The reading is {"value": 525, "unit": "kPa"}
